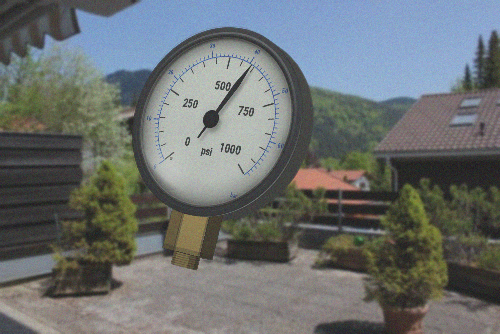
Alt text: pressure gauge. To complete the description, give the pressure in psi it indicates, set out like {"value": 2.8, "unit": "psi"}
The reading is {"value": 600, "unit": "psi"}
